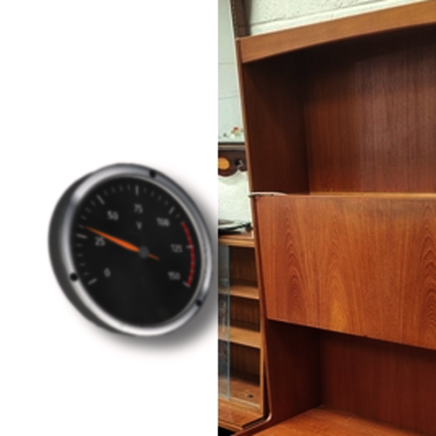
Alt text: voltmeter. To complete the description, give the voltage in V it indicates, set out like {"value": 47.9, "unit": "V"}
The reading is {"value": 30, "unit": "V"}
